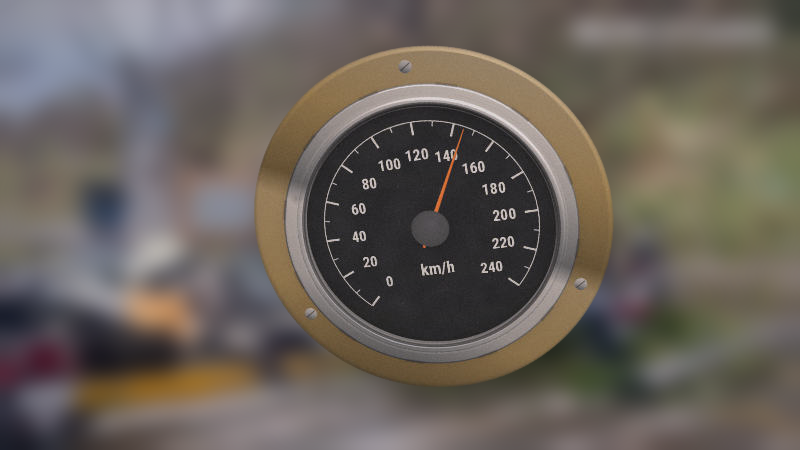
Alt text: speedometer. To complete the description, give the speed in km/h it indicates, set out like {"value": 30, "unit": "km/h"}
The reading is {"value": 145, "unit": "km/h"}
